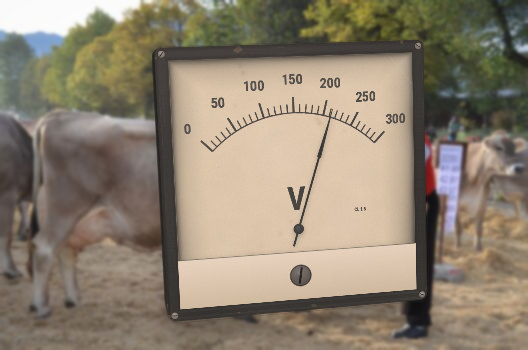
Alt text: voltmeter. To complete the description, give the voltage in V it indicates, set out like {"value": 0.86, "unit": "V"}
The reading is {"value": 210, "unit": "V"}
